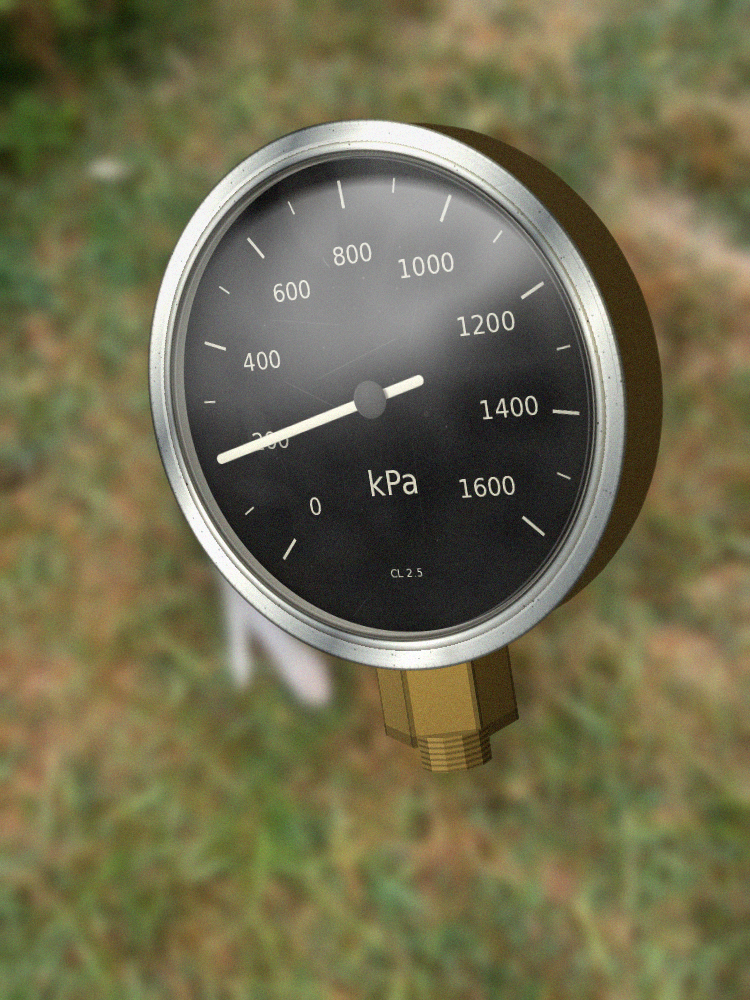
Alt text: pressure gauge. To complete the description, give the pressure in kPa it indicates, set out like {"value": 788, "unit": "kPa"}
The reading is {"value": 200, "unit": "kPa"}
